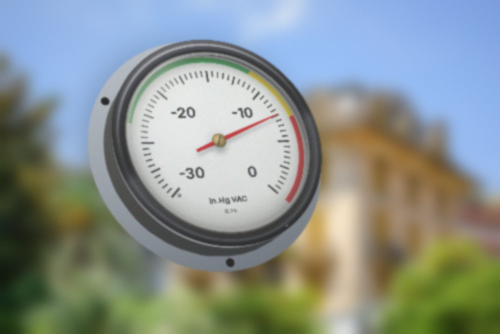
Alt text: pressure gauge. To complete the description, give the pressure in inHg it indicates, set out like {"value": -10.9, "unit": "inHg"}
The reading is {"value": -7.5, "unit": "inHg"}
